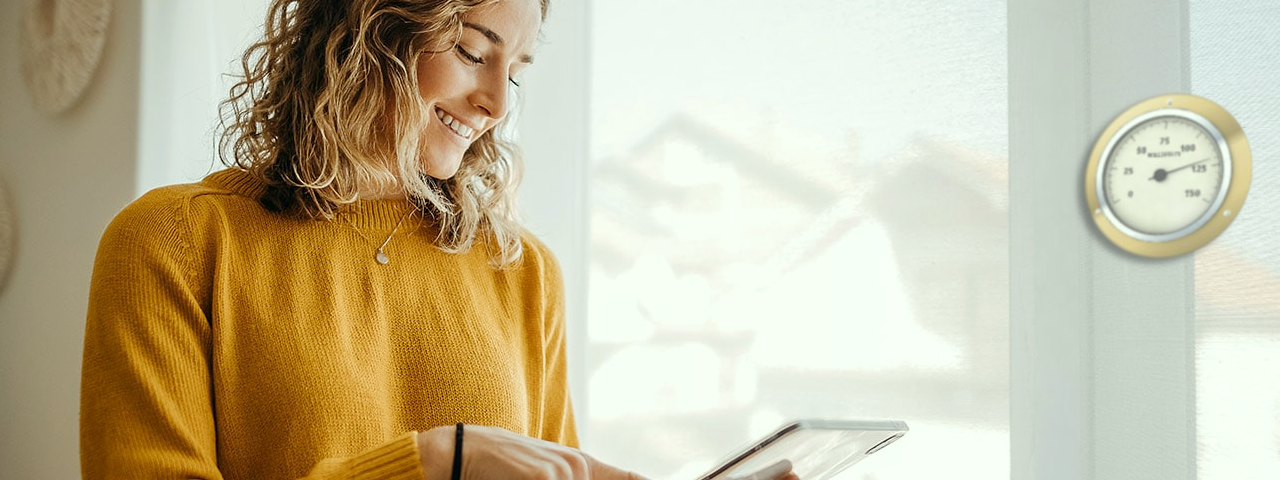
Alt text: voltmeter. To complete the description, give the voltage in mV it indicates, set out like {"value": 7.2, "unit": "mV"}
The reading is {"value": 120, "unit": "mV"}
